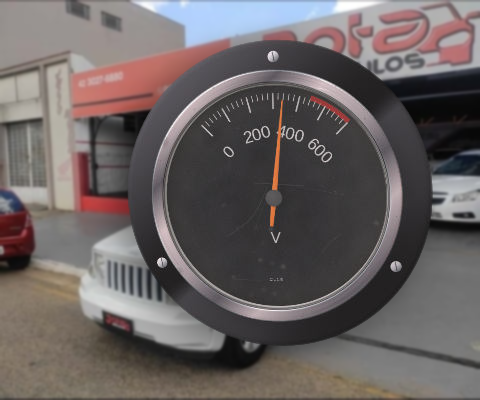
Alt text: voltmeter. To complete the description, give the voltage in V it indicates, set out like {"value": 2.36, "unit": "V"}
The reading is {"value": 340, "unit": "V"}
